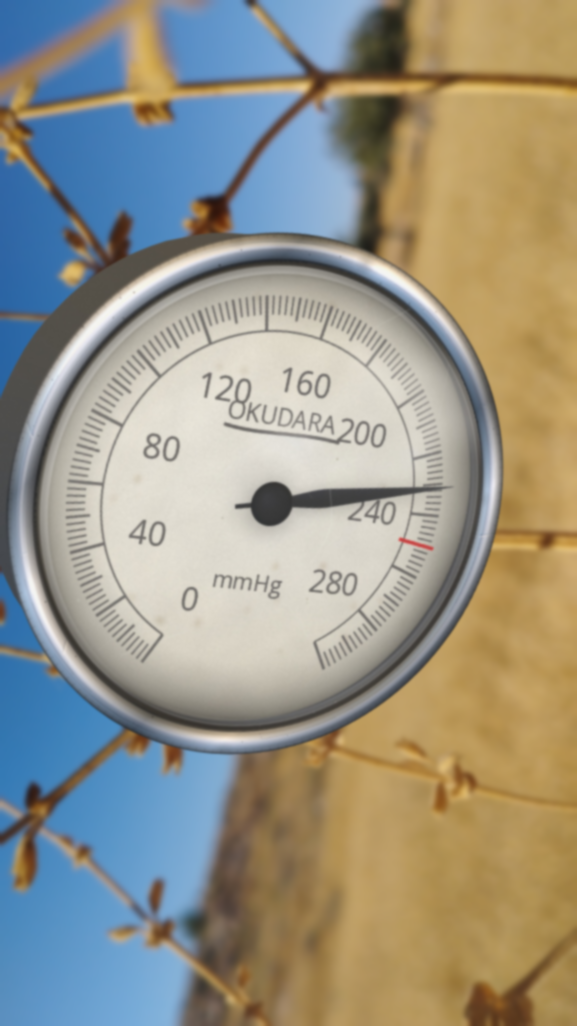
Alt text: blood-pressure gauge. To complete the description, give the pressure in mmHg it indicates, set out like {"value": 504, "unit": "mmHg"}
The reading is {"value": 230, "unit": "mmHg"}
